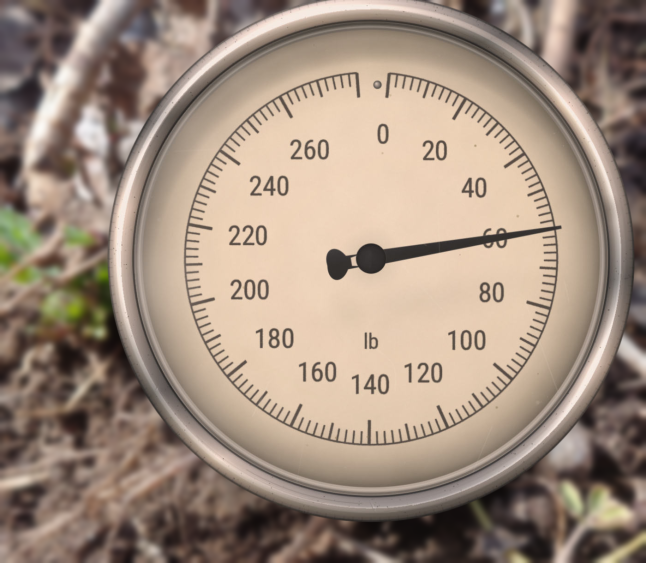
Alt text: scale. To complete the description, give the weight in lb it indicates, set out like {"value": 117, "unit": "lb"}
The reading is {"value": 60, "unit": "lb"}
